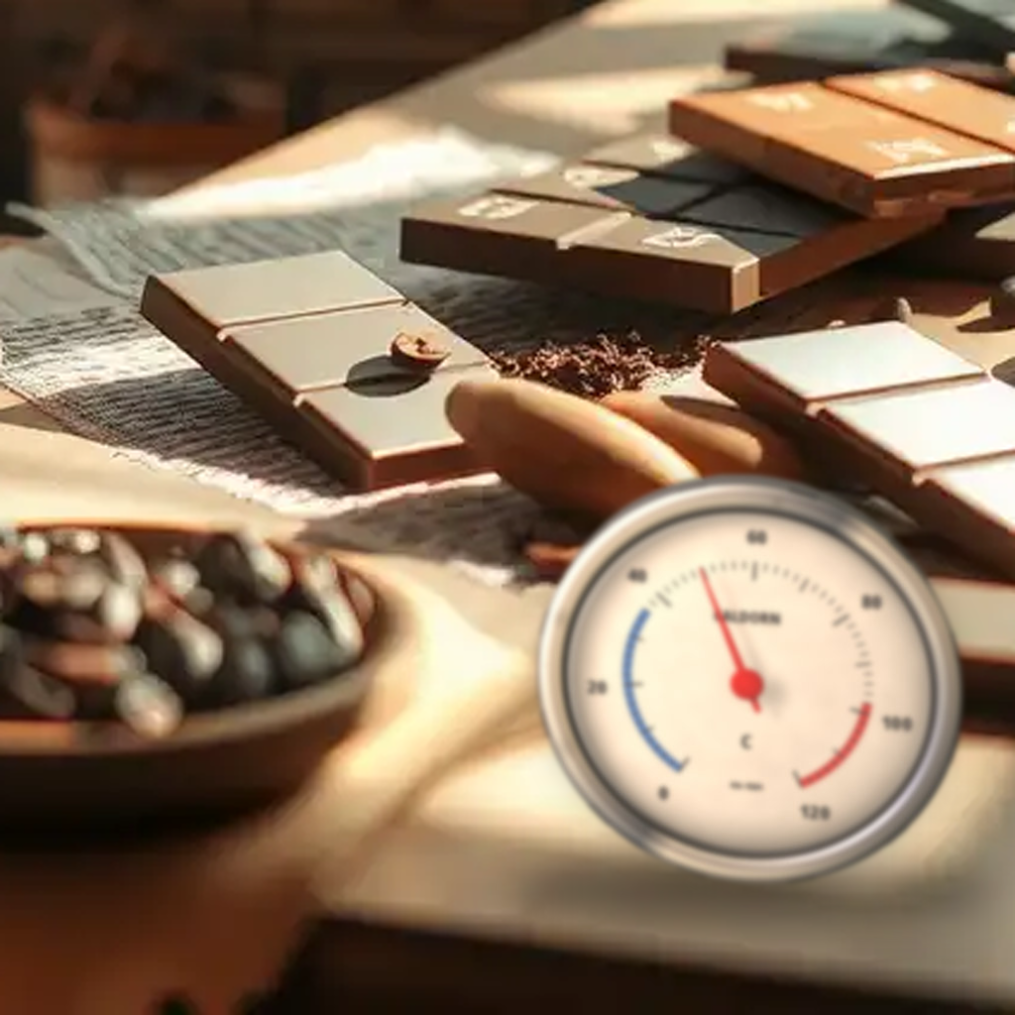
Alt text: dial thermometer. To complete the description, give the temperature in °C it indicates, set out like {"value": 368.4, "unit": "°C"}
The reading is {"value": 50, "unit": "°C"}
